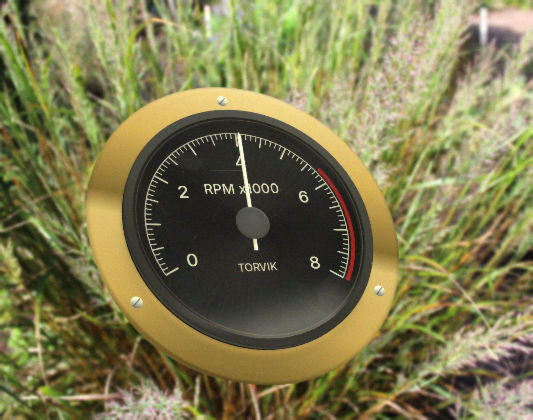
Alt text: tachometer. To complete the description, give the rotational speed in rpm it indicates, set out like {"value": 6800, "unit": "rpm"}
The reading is {"value": 4000, "unit": "rpm"}
